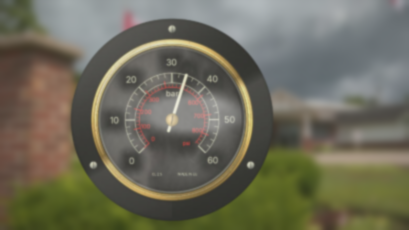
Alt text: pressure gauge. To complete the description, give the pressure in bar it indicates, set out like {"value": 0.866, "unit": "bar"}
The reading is {"value": 34, "unit": "bar"}
